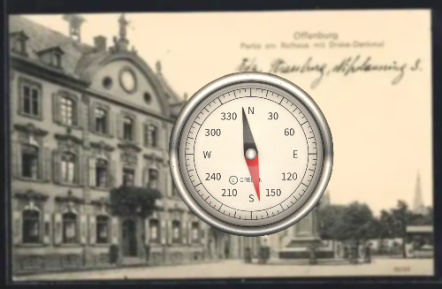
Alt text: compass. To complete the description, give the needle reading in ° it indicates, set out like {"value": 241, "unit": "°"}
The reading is {"value": 170, "unit": "°"}
